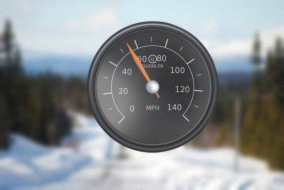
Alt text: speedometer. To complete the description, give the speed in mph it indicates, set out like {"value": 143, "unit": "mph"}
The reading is {"value": 55, "unit": "mph"}
